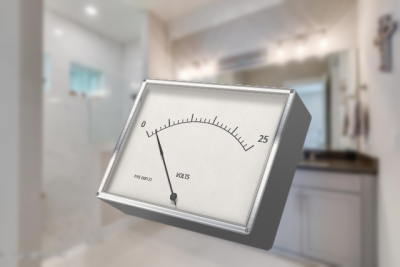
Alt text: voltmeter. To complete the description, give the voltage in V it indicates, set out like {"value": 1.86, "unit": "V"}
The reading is {"value": 2, "unit": "V"}
